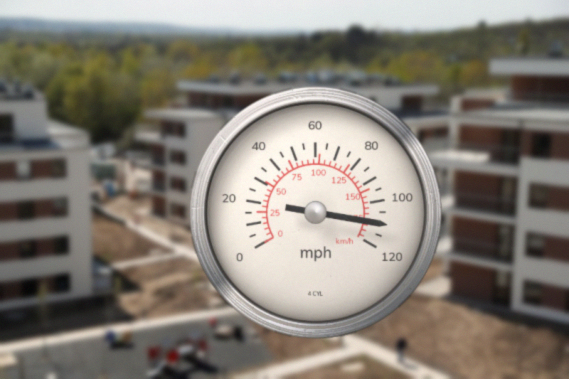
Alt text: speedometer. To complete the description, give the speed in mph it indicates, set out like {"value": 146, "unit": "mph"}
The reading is {"value": 110, "unit": "mph"}
